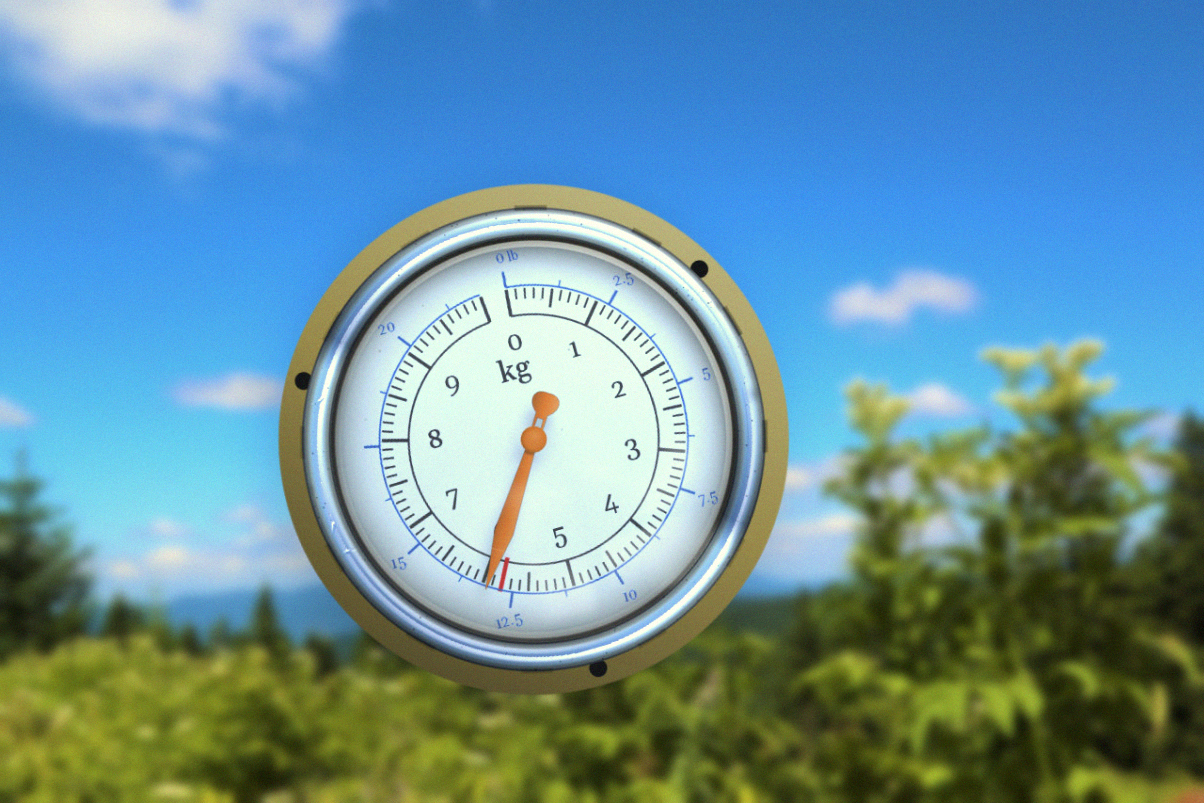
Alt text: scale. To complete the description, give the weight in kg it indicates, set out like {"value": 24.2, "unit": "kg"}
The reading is {"value": 5.95, "unit": "kg"}
